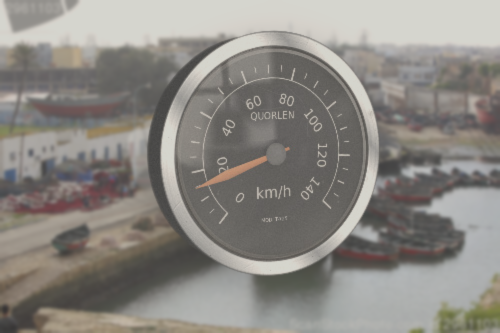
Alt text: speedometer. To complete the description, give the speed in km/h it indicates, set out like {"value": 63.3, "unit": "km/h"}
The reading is {"value": 15, "unit": "km/h"}
